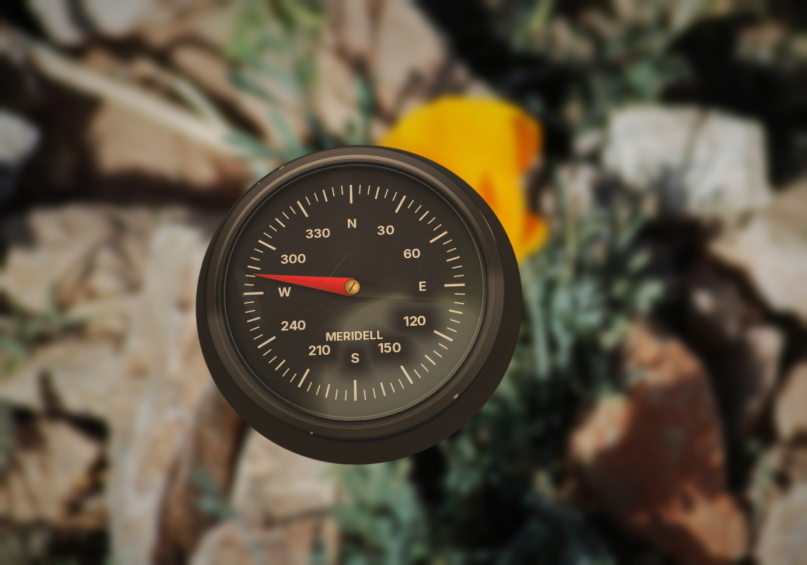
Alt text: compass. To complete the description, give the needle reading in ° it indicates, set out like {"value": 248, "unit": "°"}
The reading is {"value": 280, "unit": "°"}
